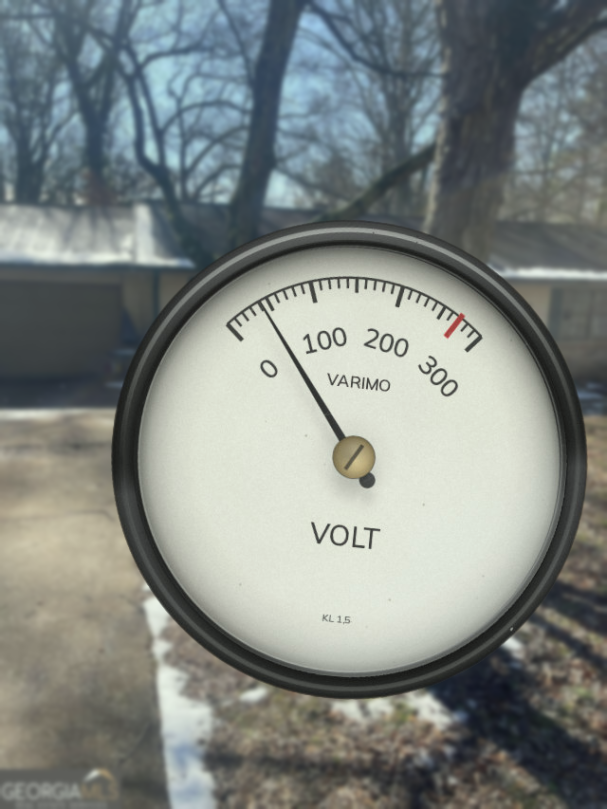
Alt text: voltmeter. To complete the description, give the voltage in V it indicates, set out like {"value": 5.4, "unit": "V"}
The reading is {"value": 40, "unit": "V"}
